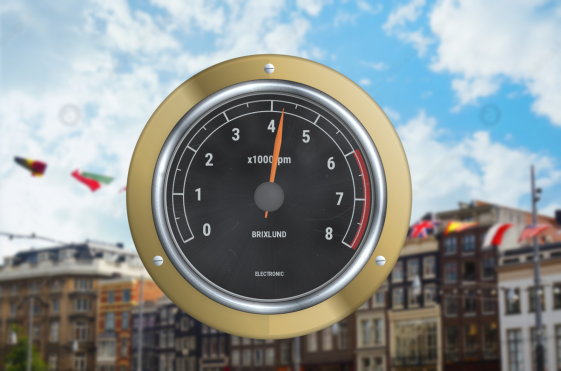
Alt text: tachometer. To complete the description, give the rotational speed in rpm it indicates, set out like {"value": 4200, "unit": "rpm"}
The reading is {"value": 4250, "unit": "rpm"}
